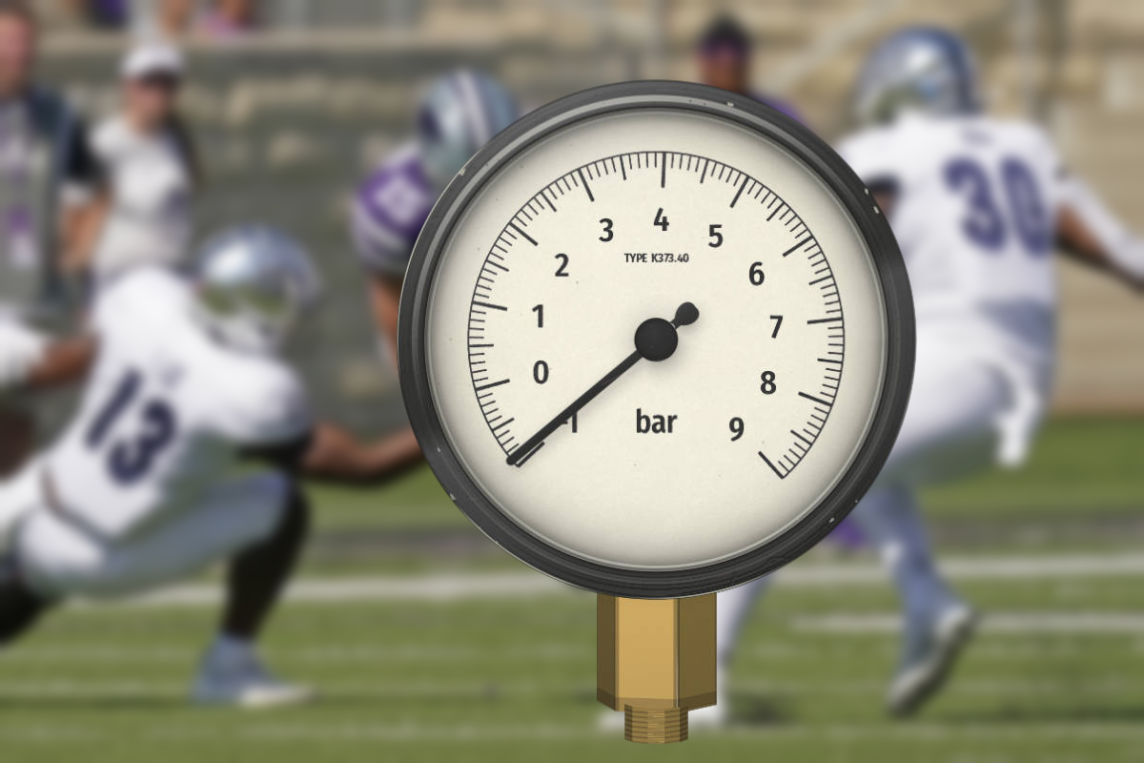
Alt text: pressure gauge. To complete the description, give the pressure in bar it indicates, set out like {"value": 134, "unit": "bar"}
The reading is {"value": -0.9, "unit": "bar"}
